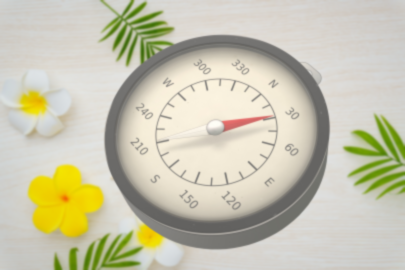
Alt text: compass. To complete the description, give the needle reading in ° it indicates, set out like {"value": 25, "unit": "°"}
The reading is {"value": 30, "unit": "°"}
